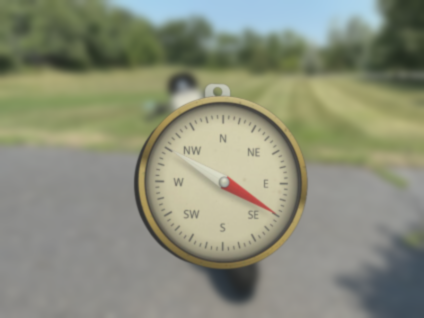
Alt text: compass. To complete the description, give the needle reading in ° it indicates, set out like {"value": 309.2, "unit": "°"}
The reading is {"value": 120, "unit": "°"}
